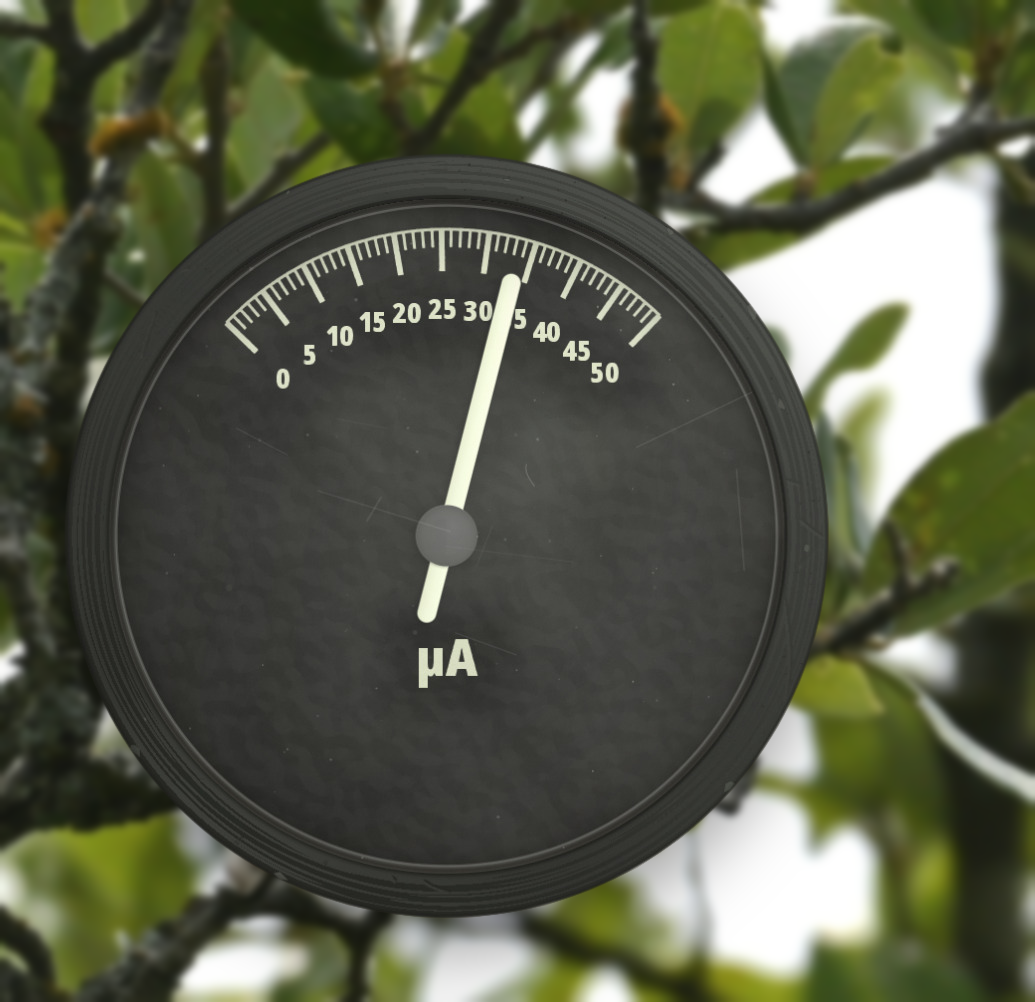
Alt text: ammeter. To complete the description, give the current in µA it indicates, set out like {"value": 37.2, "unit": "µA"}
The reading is {"value": 33.5, "unit": "µA"}
